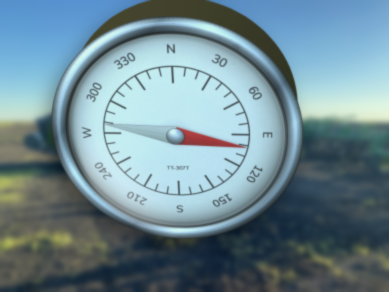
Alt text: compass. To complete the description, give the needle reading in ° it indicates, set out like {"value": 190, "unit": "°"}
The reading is {"value": 100, "unit": "°"}
